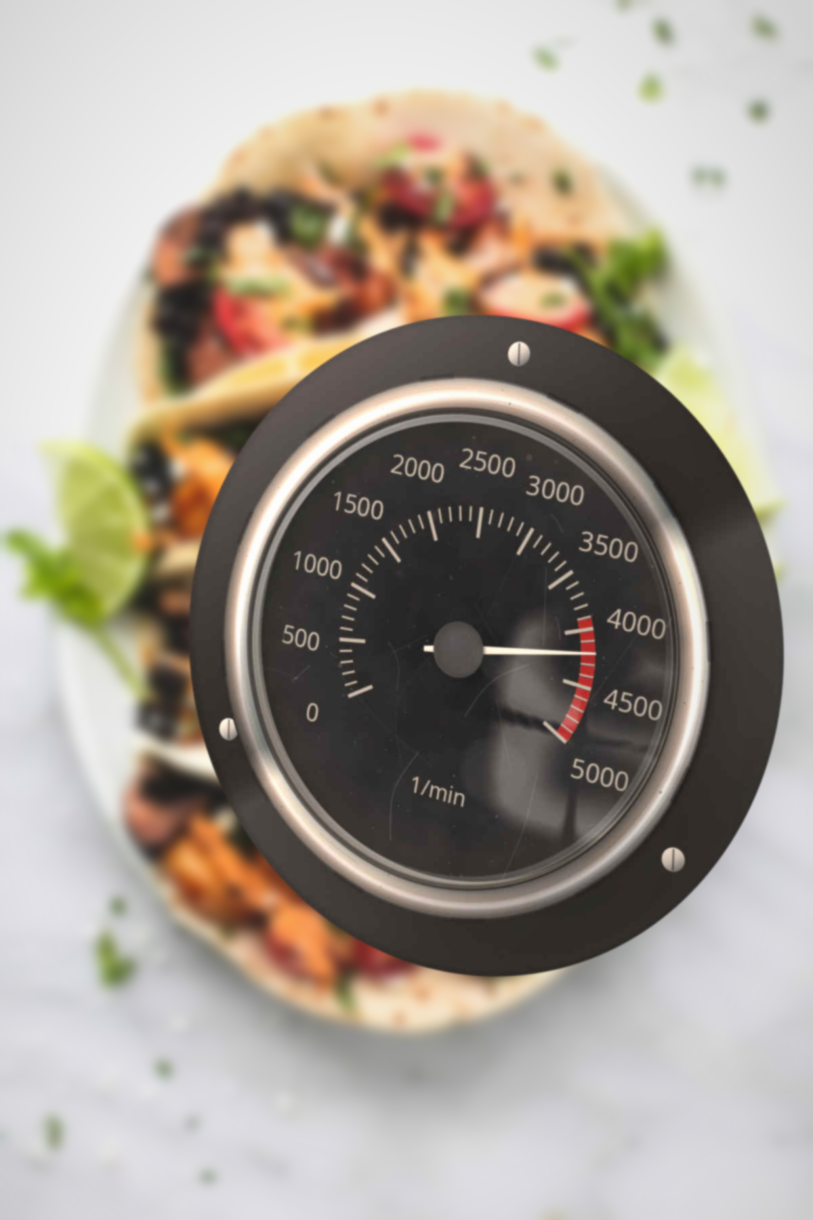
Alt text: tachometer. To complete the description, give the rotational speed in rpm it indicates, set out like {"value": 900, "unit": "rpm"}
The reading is {"value": 4200, "unit": "rpm"}
